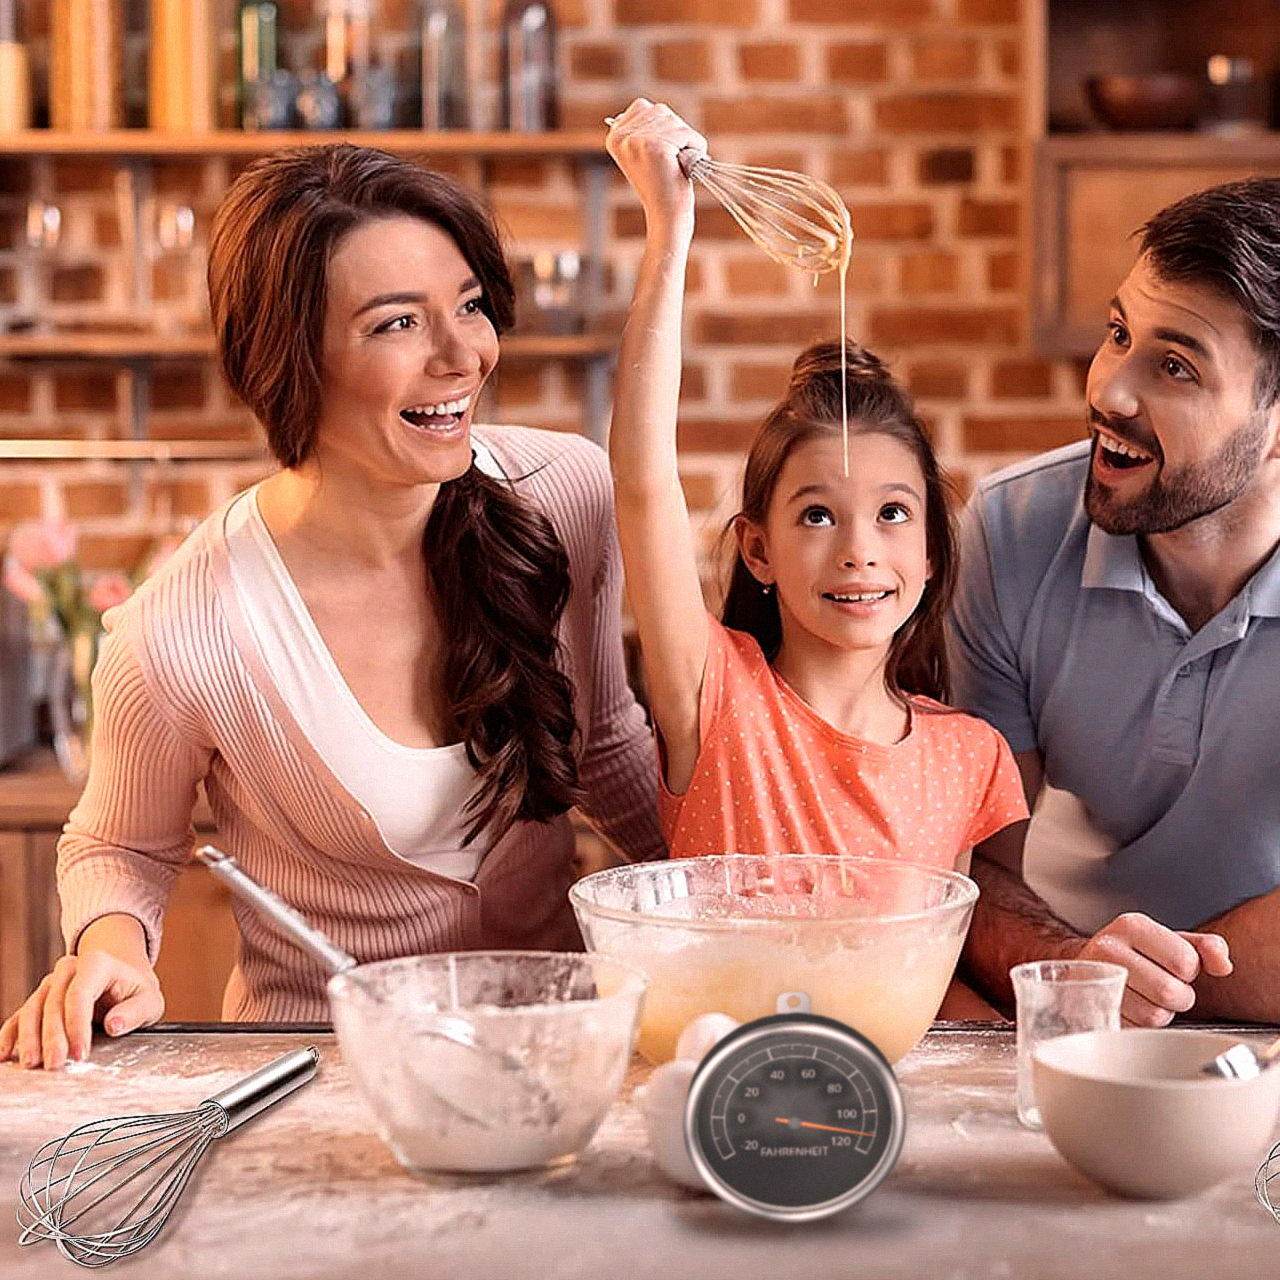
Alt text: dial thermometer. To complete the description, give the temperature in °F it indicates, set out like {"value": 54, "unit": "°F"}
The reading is {"value": 110, "unit": "°F"}
